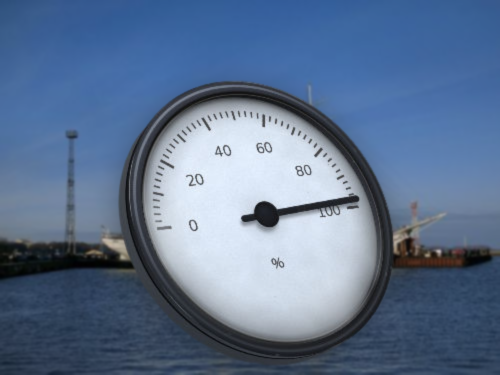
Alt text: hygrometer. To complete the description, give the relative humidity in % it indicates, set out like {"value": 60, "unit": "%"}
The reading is {"value": 98, "unit": "%"}
